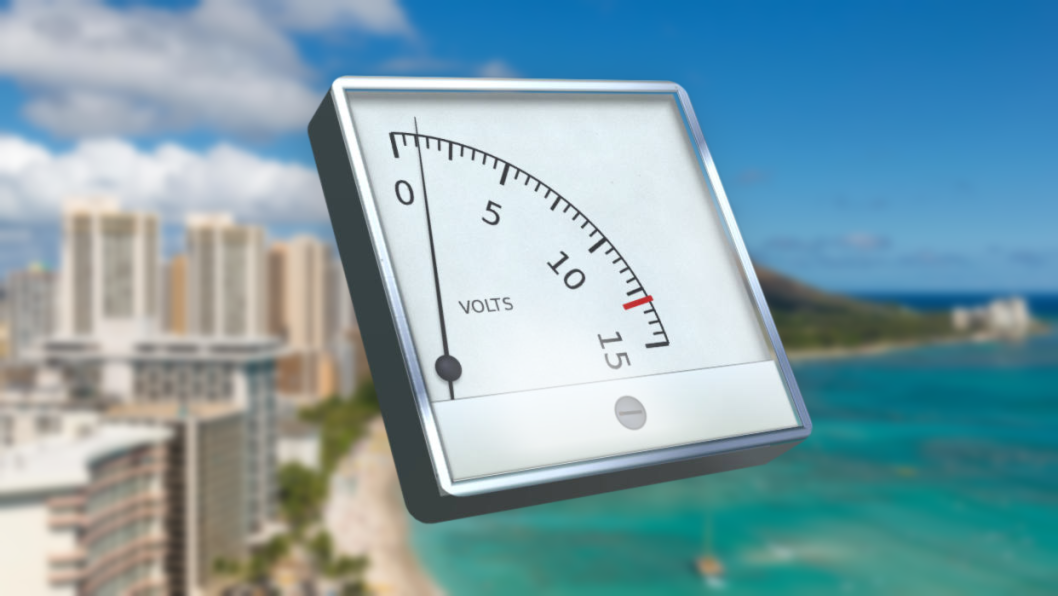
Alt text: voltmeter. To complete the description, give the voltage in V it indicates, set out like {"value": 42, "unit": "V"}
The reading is {"value": 1, "unit": "V"}
